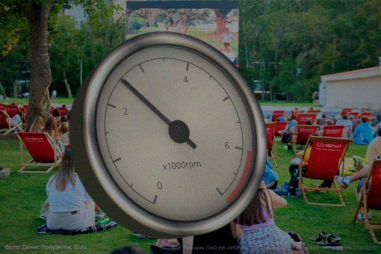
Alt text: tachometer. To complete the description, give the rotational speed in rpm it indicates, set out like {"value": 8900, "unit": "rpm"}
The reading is {"value": 2500, "unit": "rpm"}
